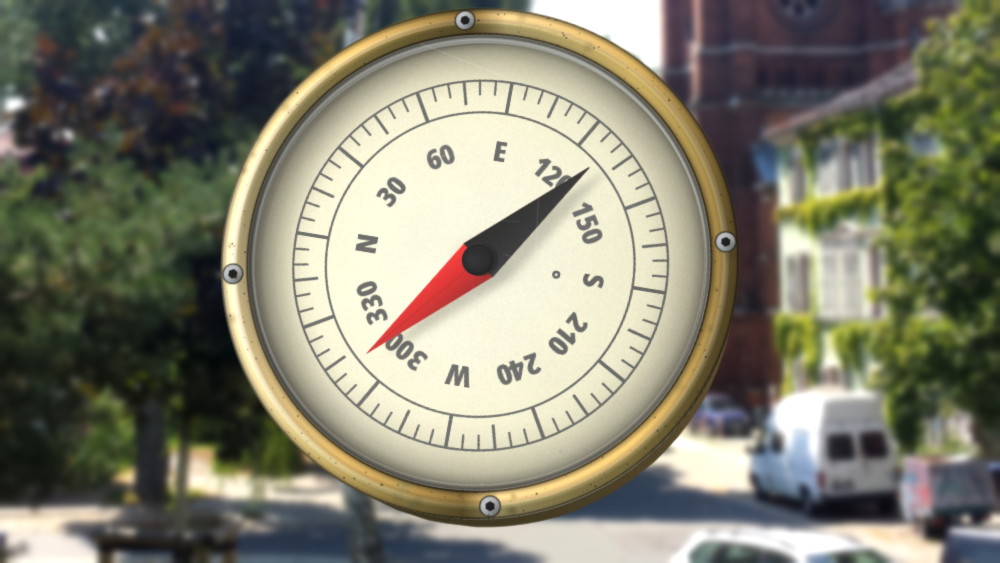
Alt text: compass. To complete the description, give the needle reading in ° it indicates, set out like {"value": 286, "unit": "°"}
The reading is {"value": 310, "unit": "°"}
